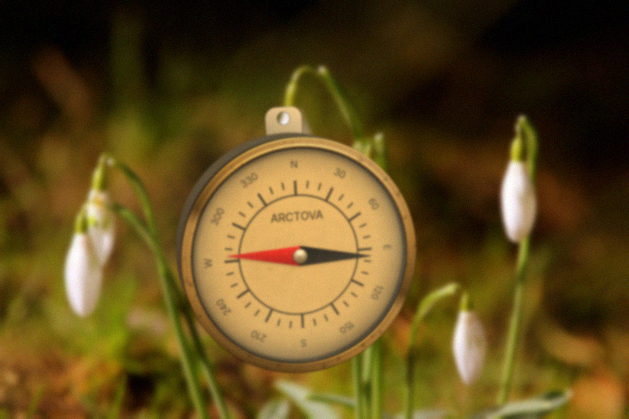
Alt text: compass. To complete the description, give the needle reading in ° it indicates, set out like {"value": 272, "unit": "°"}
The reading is {"value": 275, "unit": "°"}
